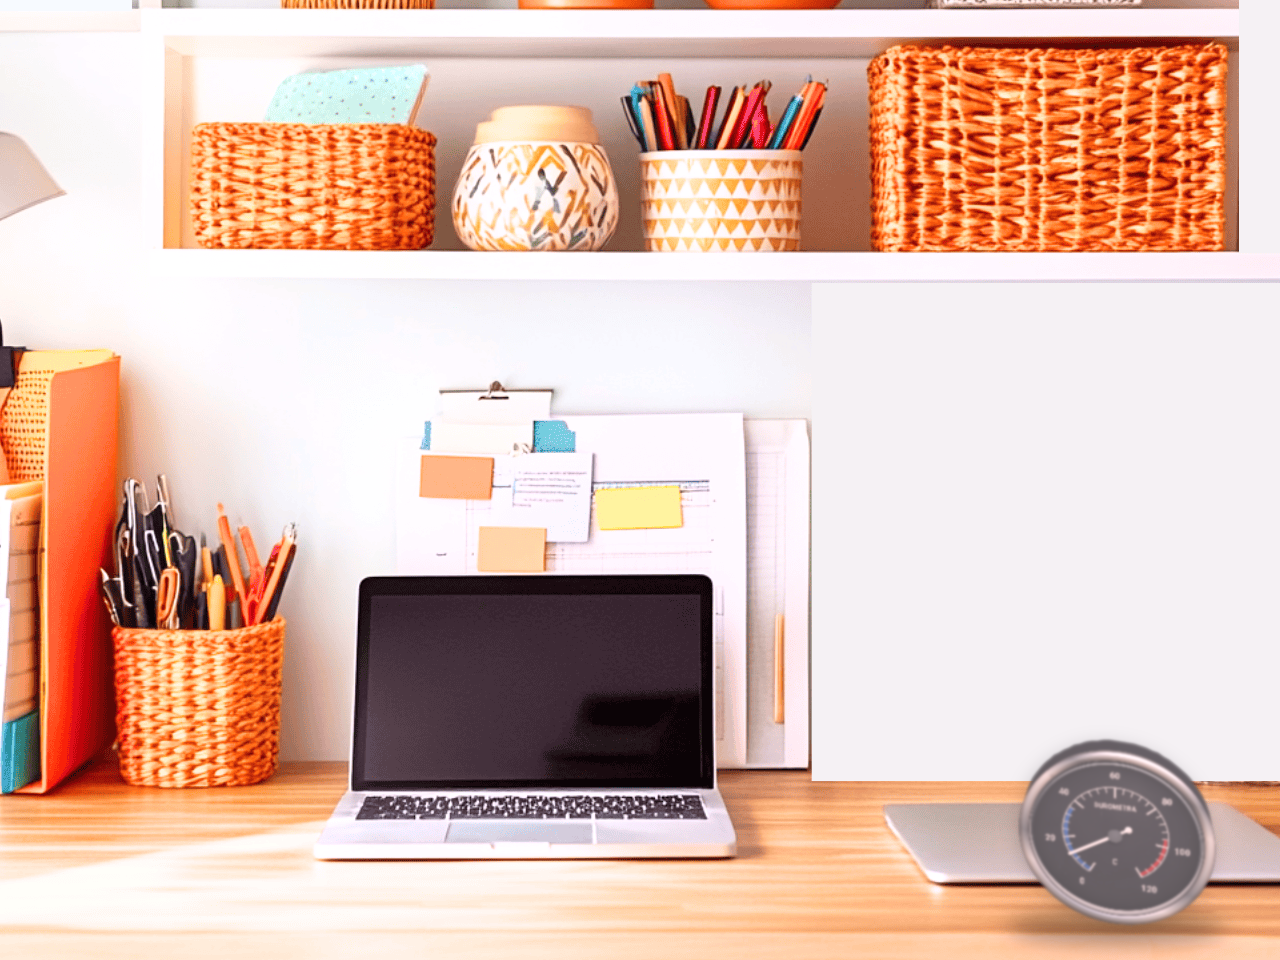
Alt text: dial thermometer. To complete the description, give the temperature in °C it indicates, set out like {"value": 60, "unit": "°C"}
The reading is {"value": 12, "unit": "°C"}
